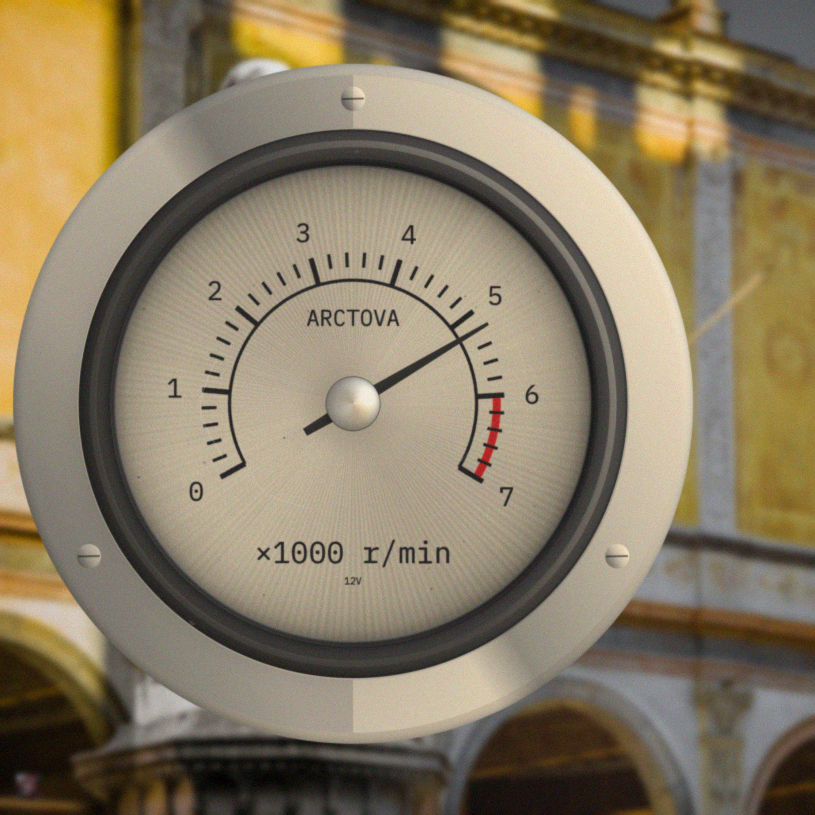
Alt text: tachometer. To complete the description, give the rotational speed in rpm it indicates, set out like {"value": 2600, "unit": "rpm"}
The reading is {"value": 5200, "unit": "rpm"}
